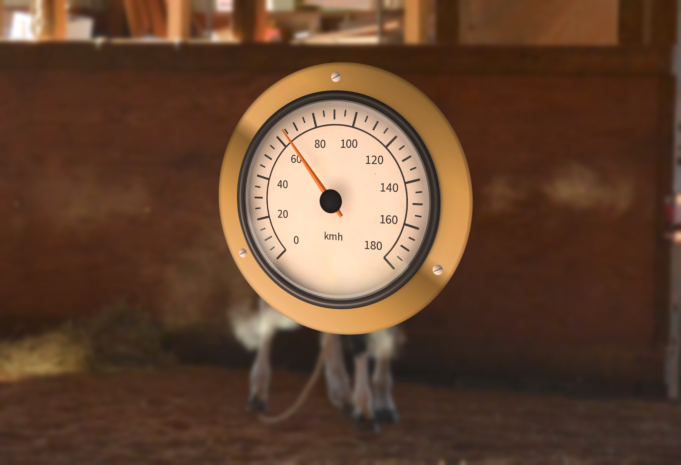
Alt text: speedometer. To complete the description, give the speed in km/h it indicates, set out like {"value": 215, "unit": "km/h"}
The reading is {"value": 65, "unit": "km/h"}
